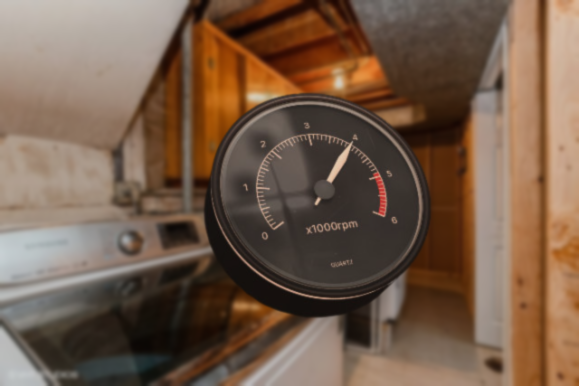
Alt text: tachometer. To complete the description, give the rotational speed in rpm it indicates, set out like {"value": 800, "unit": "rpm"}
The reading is {"value": 4000, "unit": "rpm"}
